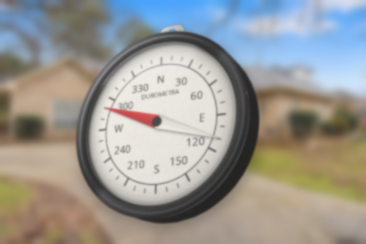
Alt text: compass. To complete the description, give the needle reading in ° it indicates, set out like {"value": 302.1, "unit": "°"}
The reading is {"value": 290, "unit": "°"}
